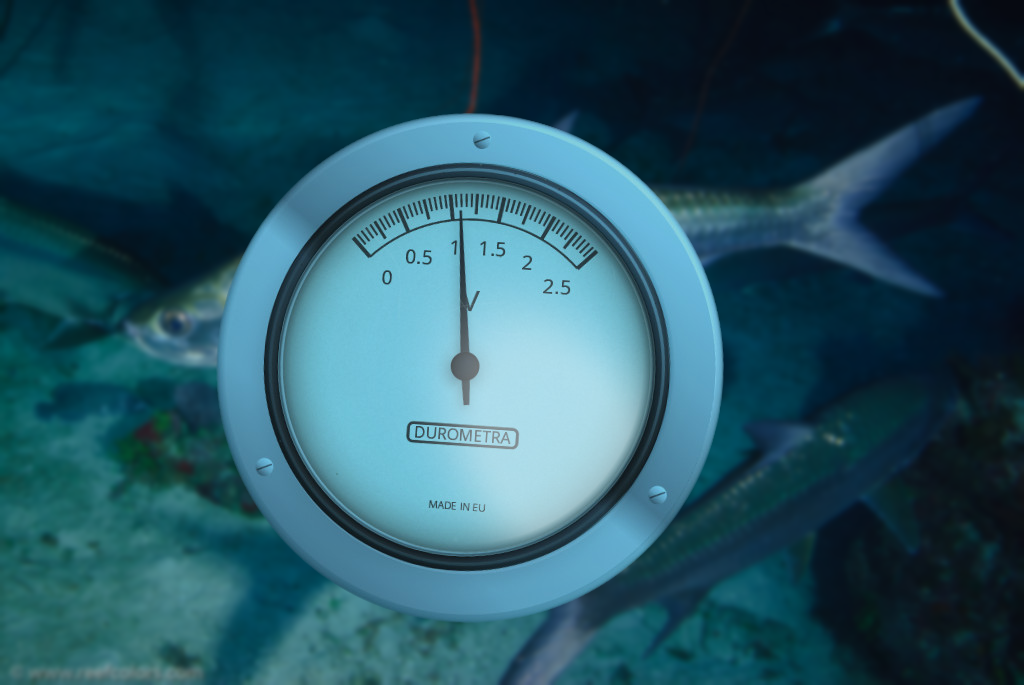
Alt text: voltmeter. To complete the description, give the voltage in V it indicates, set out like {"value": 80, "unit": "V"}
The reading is {"value": 1.1, "unit": "V"}
